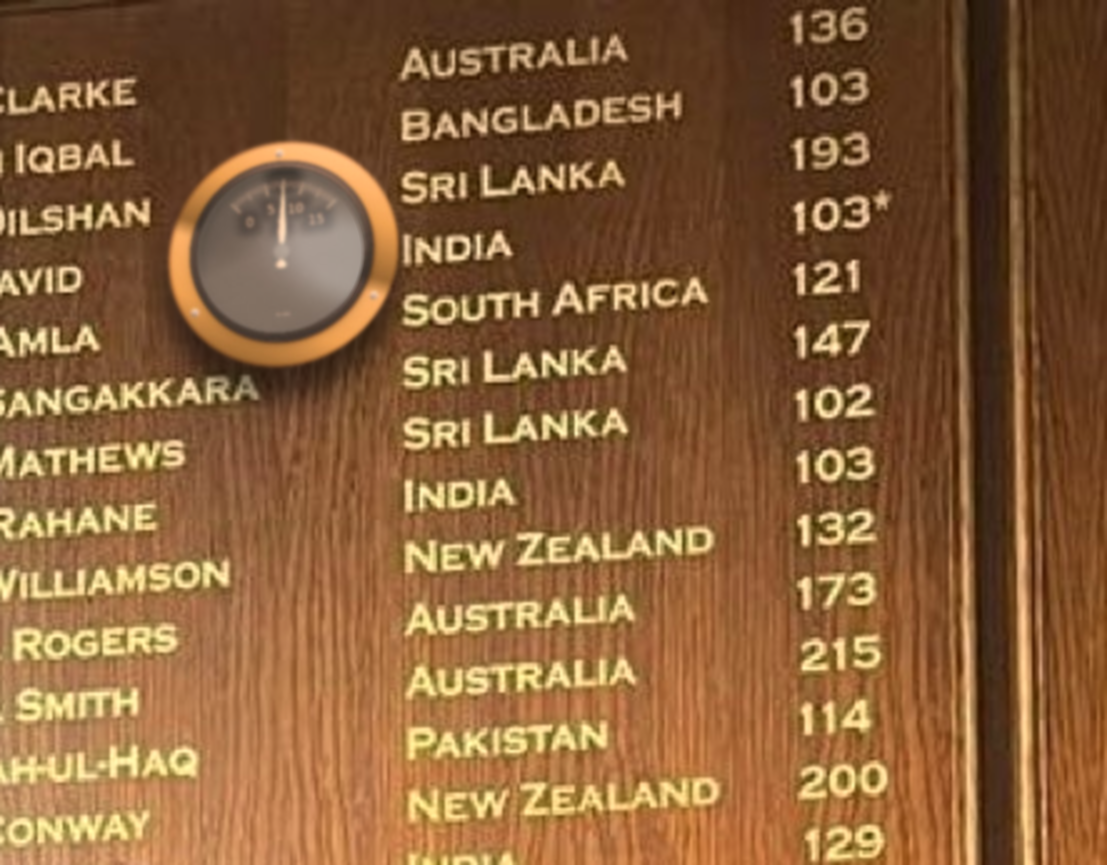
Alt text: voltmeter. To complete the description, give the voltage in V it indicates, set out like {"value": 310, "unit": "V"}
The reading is {"value": 7.5, "unit": "V"}
